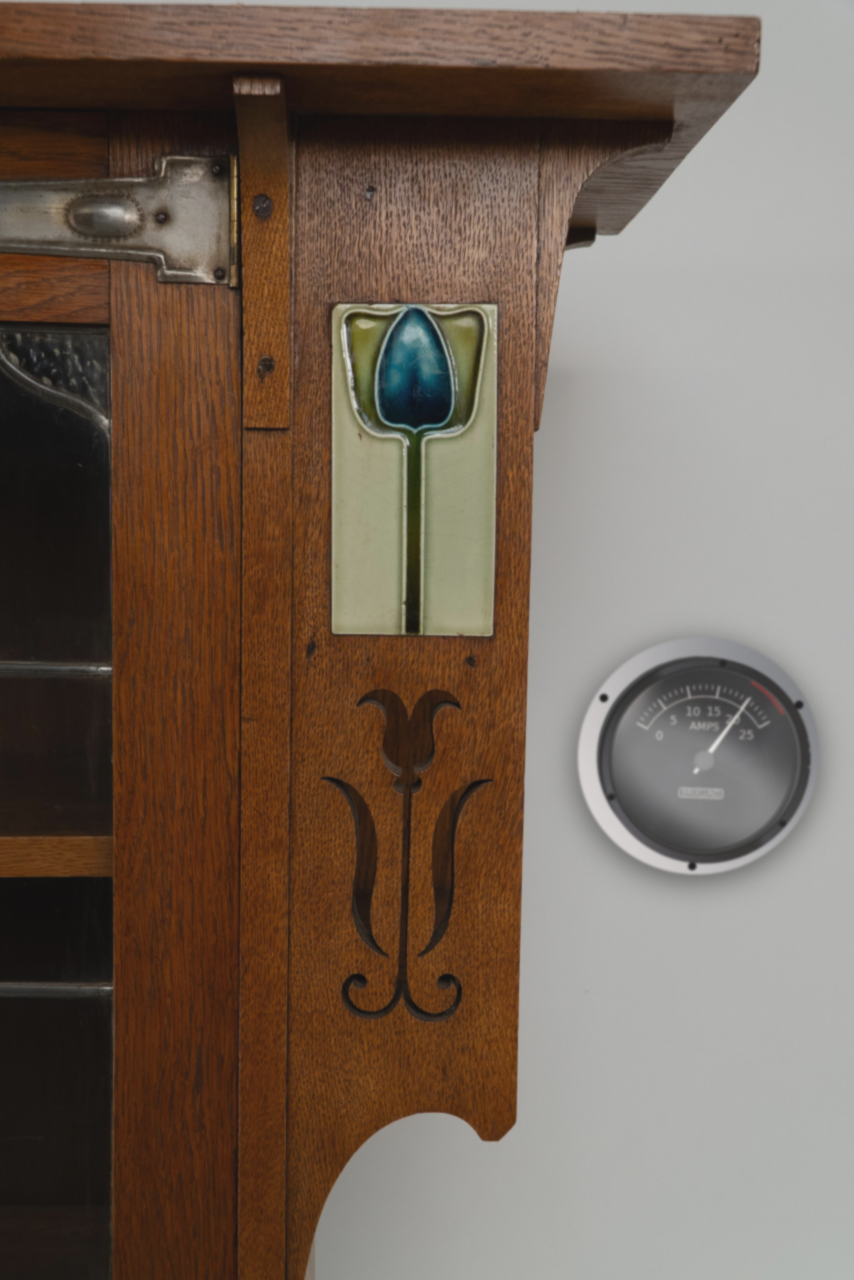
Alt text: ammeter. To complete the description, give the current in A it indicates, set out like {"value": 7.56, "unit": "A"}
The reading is {"value": 20, "unit": "A"}
